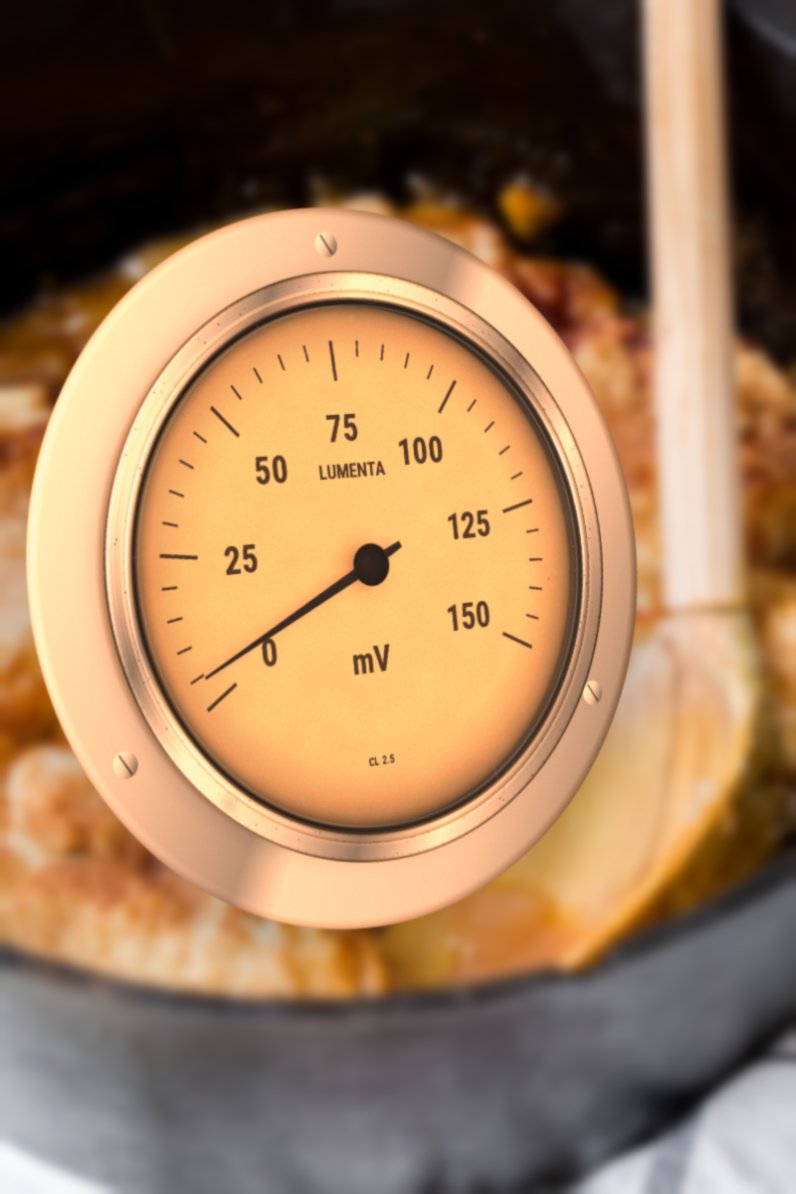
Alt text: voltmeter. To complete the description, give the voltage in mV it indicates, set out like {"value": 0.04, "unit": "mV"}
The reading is {"value": 5, "unit": "mV"}
